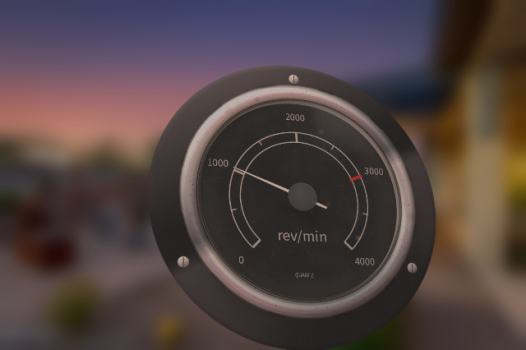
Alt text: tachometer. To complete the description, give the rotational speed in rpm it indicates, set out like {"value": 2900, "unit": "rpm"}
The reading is {"value": 1000, "unit": "rpm"}
